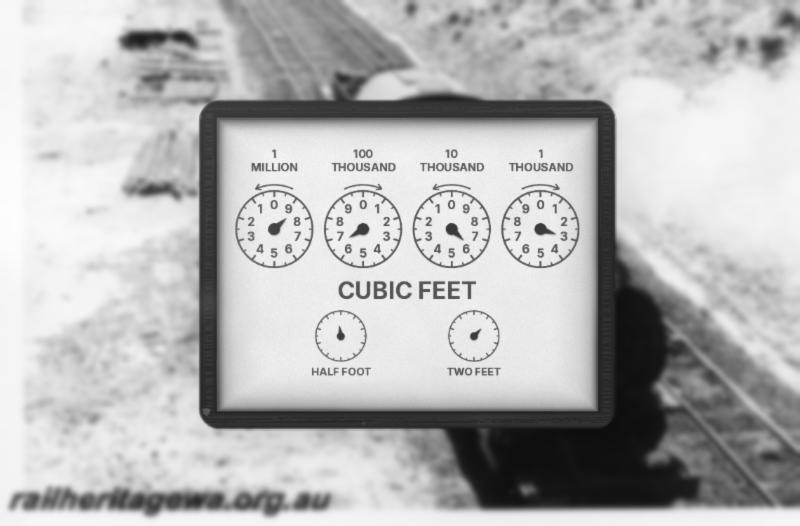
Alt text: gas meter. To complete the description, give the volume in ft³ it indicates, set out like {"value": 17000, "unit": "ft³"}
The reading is {"value": 866300, "unit": "ft³"}
